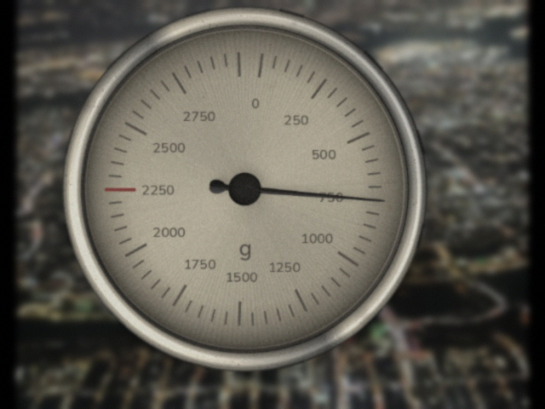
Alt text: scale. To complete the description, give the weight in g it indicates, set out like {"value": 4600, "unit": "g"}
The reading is {"value": 750, "unit": "g"}
